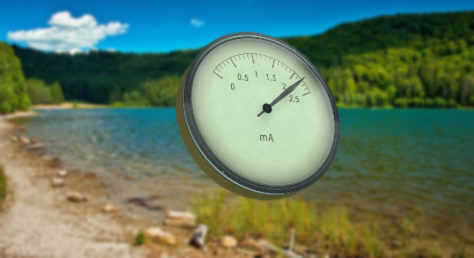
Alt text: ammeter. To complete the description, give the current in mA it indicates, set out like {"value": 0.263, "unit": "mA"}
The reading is {"value": 2.2, "unit": "mA"}
